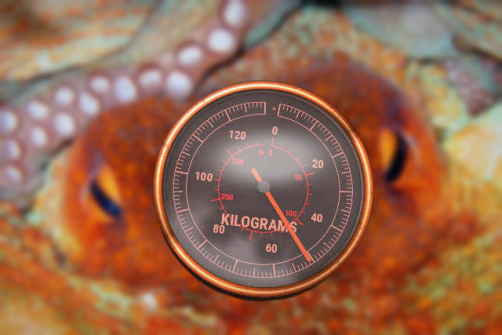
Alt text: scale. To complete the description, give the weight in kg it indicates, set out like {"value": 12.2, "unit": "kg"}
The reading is {"value": 51, "unit": "kg"}
